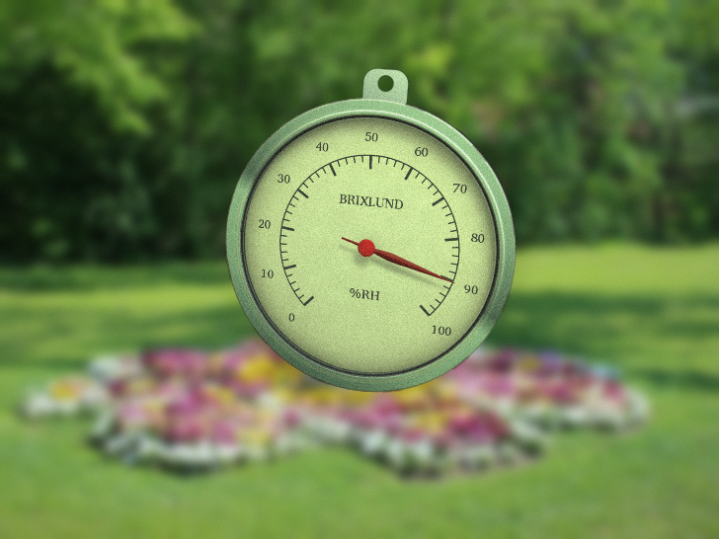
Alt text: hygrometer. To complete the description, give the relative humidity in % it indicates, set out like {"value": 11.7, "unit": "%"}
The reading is {"value": 90, "unit": "%"}
